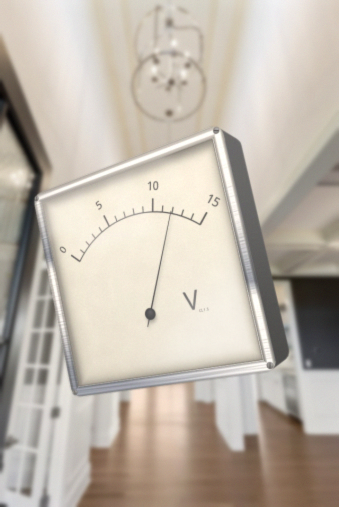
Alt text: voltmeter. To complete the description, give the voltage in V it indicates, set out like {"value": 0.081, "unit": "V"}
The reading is {"value": 12, "unit": "V"}
